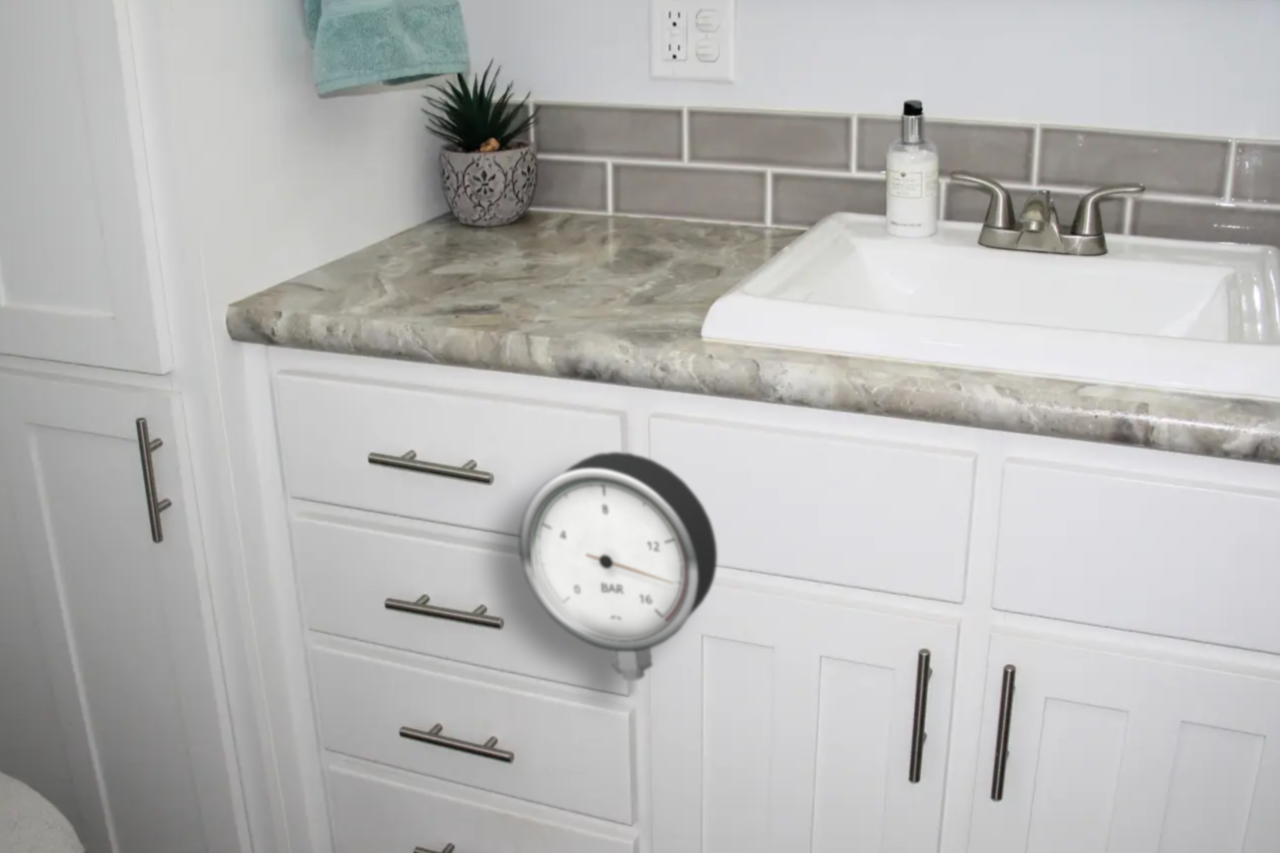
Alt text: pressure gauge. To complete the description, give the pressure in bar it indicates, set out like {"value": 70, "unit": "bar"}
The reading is {"value": 14, "unit": "bar"}
